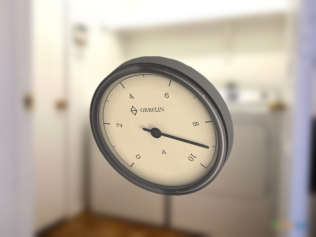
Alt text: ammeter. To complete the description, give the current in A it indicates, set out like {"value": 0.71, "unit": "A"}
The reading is {"value": 9, "unit": "A"}
